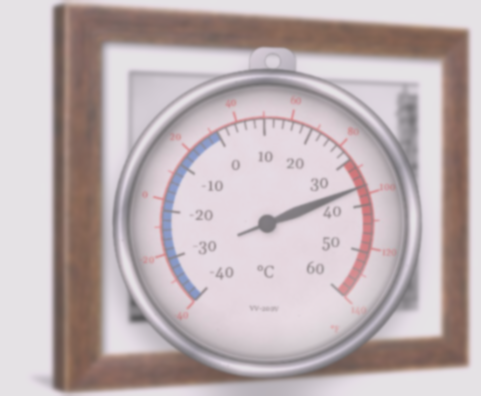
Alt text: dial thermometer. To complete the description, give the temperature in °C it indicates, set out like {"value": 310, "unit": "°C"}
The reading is {"value": 36, "unit": "°C"}
